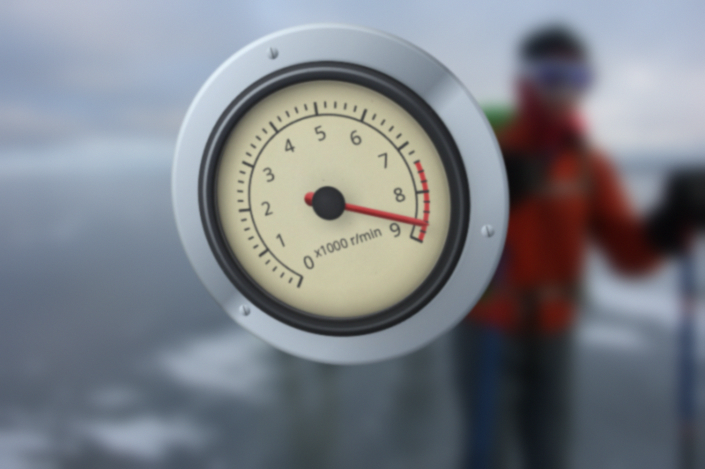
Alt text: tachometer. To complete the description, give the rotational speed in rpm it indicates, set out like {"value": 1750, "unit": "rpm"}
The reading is {"value": 8600, "unit": "rpm"}
